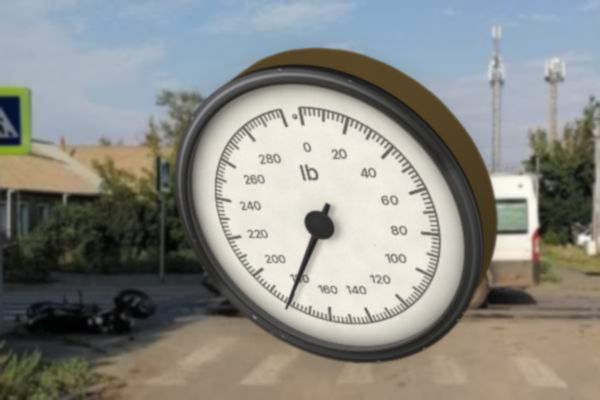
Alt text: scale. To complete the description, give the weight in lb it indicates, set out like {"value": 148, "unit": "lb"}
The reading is {"value": 180, "unit": "lb"}
